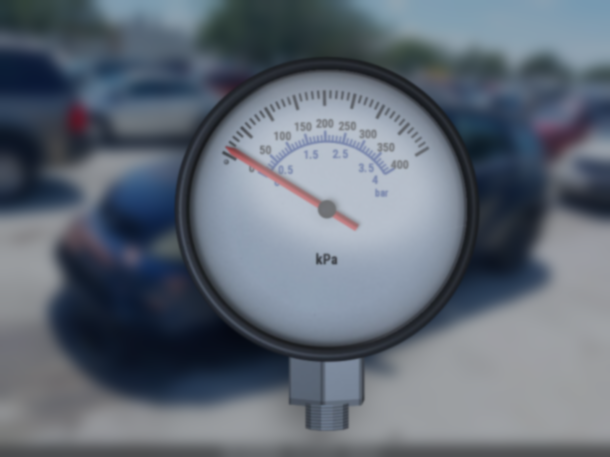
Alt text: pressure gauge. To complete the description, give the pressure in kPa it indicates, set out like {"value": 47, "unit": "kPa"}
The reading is {"value": 10, "unit": "kPa"}
